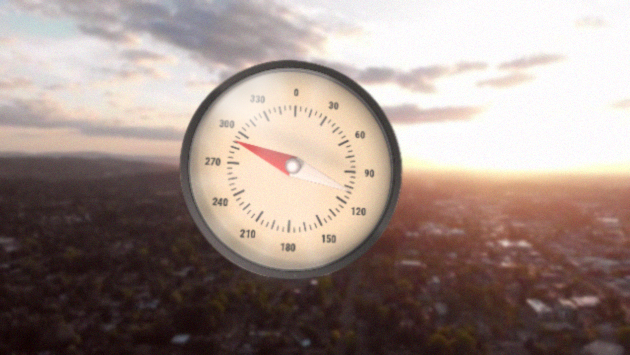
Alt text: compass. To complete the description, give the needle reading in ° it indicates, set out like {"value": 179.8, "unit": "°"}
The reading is {"value": 290, "unit": "°"}
